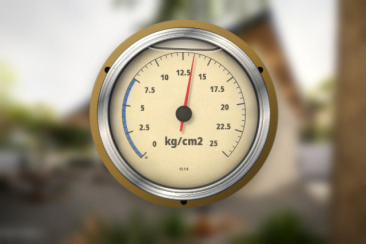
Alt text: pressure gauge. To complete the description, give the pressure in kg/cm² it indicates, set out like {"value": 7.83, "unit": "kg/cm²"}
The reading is {"value": 13.5, "unit": "kg/cm²"}
